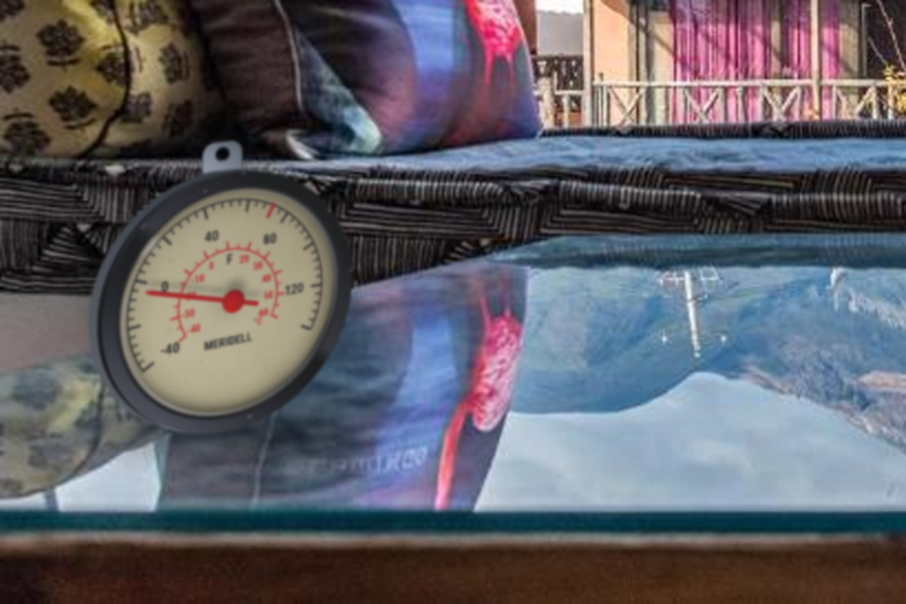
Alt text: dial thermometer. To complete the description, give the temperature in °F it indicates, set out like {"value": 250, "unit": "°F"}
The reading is {"value": -4, "unit": "°F"}
